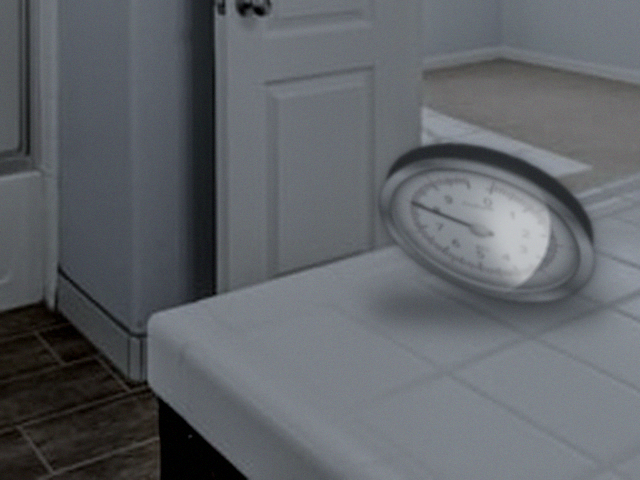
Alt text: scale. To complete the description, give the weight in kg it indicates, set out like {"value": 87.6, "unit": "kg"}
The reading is {"value": 8, "unit": "kg"}
